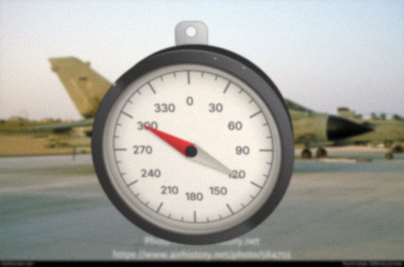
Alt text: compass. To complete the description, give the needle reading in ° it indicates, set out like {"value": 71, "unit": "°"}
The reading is {"value": 300, "unit": "°"}
